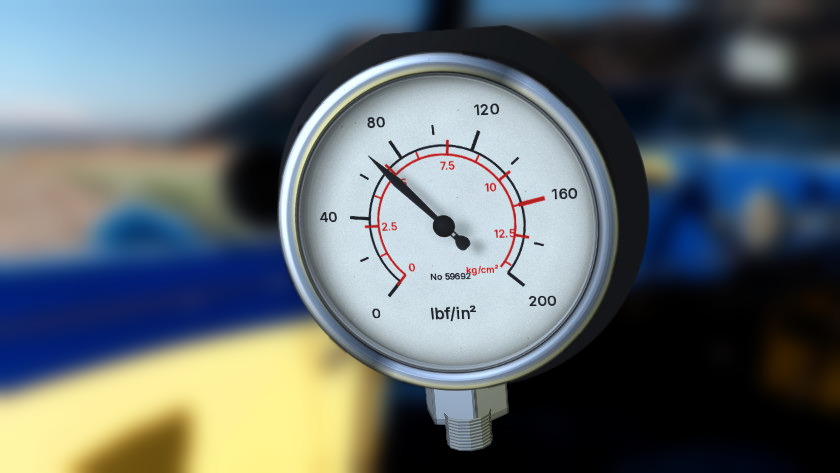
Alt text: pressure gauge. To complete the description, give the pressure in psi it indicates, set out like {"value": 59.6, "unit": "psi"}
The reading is {"value": 70, "unit": "psi"}
